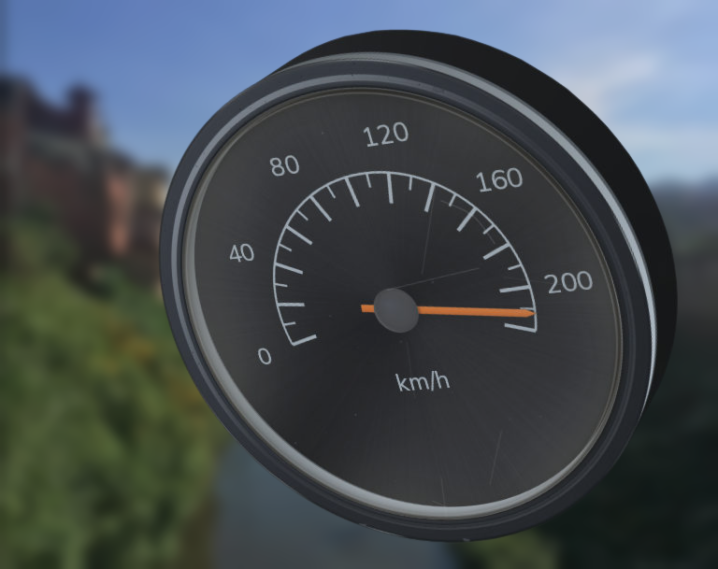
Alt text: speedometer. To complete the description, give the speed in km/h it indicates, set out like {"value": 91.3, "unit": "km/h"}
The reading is {"value": 210, "unit": "km/h"}
